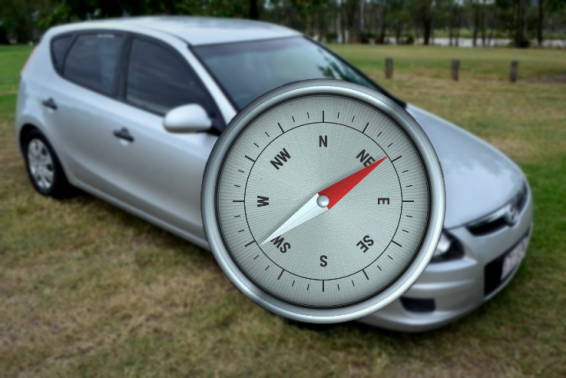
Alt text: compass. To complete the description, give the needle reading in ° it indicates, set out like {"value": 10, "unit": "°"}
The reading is {"value": 55, "unit": "°"}
